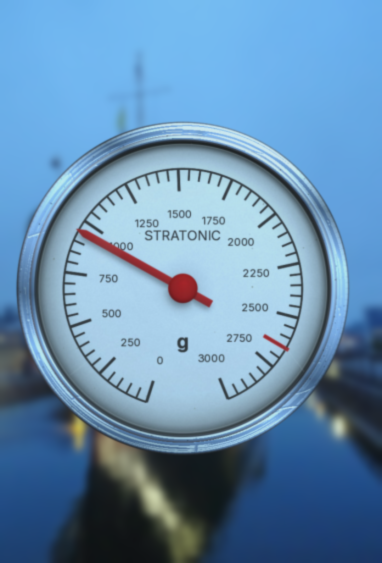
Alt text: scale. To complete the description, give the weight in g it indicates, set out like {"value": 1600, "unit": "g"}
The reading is {"value": 950, "unit": "g"}
